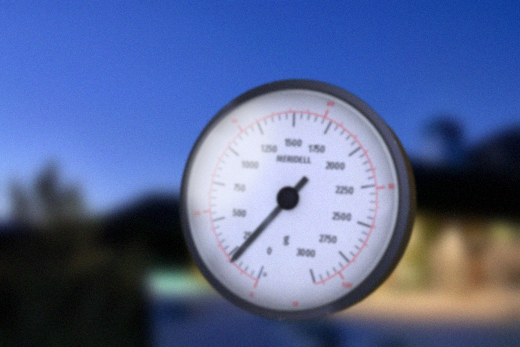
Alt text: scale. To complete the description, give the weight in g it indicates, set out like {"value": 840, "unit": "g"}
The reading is {"value": 200, "unit": "g"}
